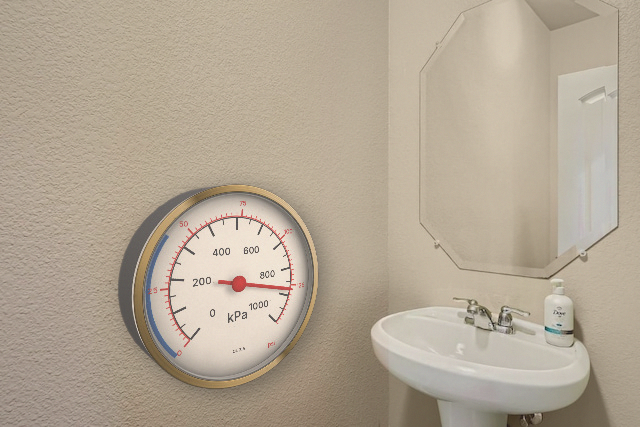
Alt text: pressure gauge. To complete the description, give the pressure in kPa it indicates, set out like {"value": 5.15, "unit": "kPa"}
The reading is {"value": 875, "unit": "kPa"}
